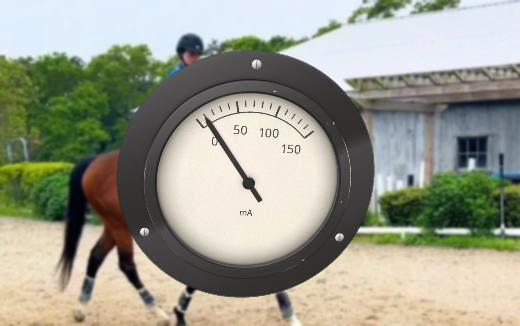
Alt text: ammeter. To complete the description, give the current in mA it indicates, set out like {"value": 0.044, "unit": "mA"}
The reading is {"value": 10, "unit": "mA"}
